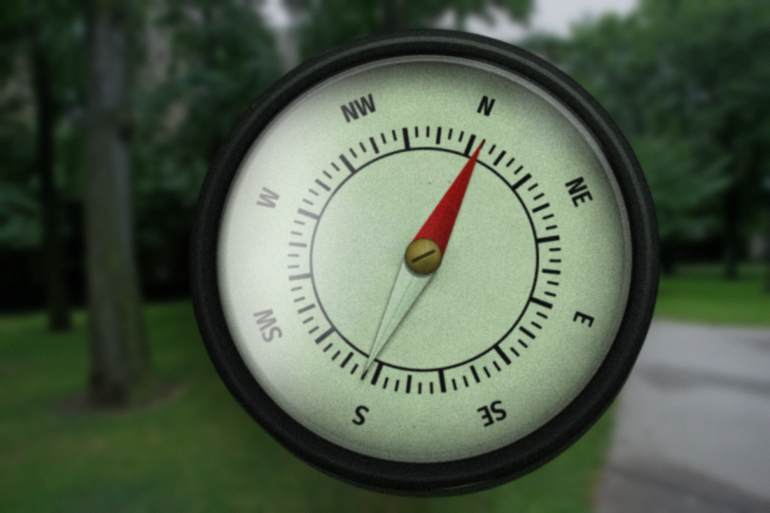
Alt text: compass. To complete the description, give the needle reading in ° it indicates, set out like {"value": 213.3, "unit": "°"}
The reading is {"value": 5, "unit": "°"}
